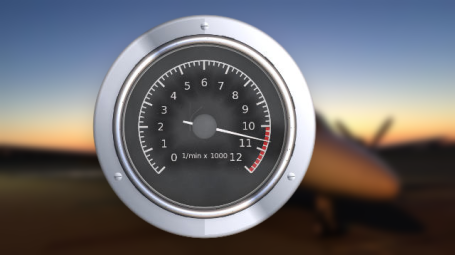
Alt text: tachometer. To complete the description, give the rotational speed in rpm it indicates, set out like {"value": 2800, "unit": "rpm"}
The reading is {"value": 10600, "unit": "rpm"}
